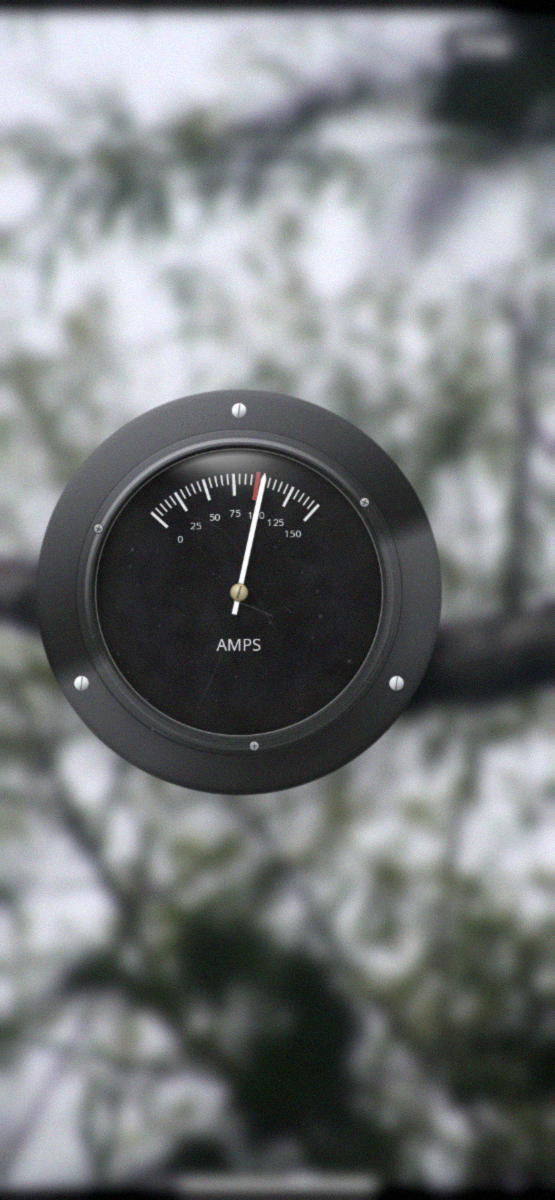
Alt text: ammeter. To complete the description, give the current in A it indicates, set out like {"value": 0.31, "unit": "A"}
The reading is {"value": 100, "unit": "A"}
